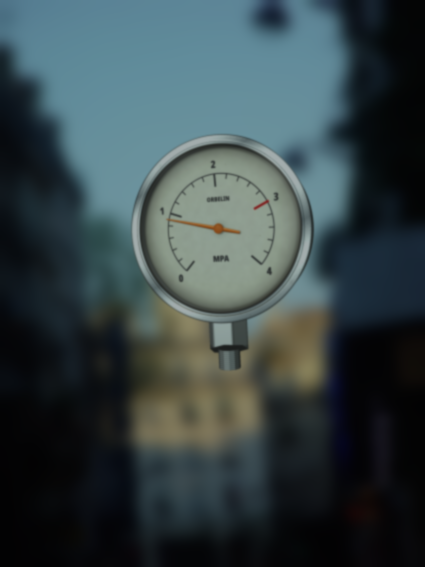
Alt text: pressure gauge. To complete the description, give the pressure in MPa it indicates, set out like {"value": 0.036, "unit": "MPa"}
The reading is {"value": 0.9, "unit": "MPa"}
